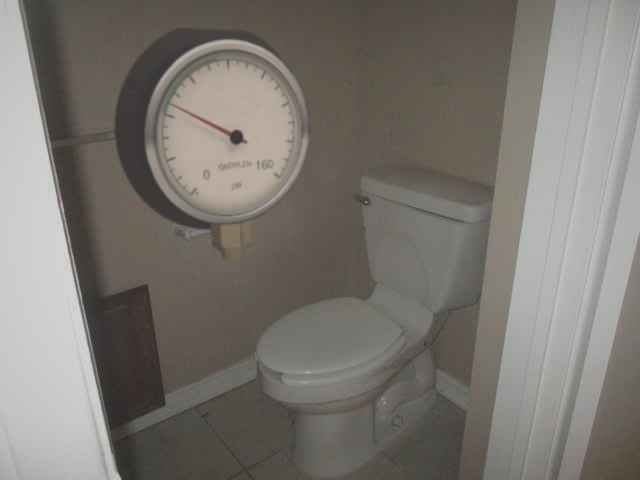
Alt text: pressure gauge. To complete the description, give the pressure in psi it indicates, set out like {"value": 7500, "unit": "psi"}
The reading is {"value": 45, "unit": "psi"}
